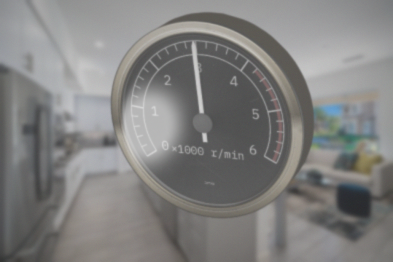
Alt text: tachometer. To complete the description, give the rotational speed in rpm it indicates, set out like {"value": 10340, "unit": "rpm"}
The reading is {"value": 3000, "unit": "rpm"}
